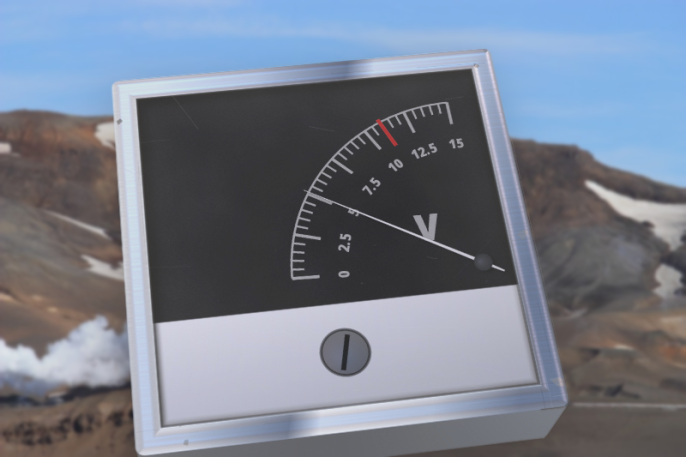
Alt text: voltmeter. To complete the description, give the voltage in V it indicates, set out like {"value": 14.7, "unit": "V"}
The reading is {"value": 5, "unit": "V"}
